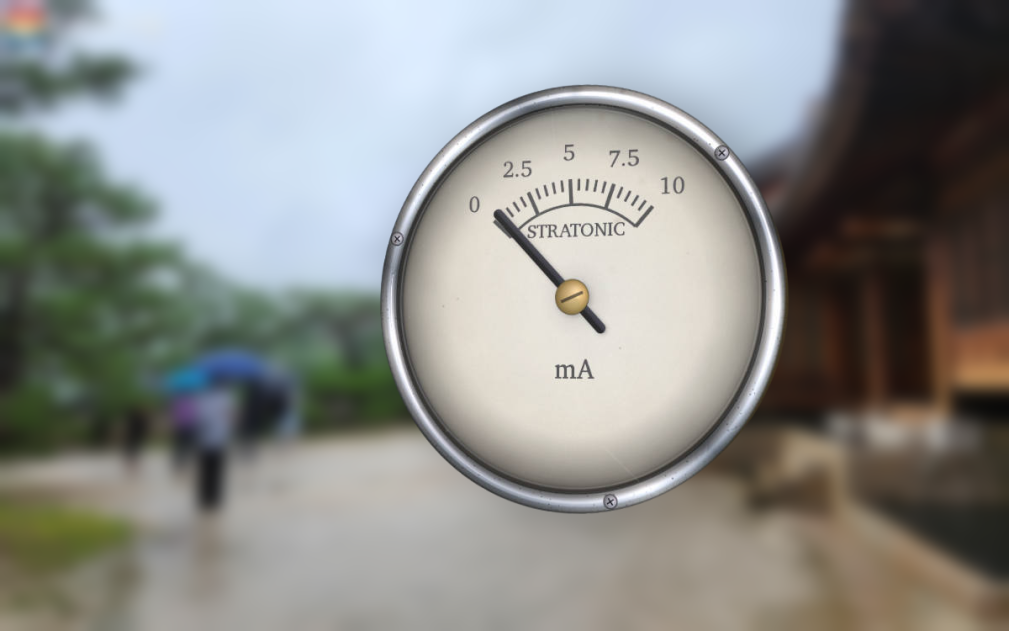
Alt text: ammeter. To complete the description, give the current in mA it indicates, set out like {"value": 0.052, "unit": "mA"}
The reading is {"value": 0.5, "unit": "mA"}
